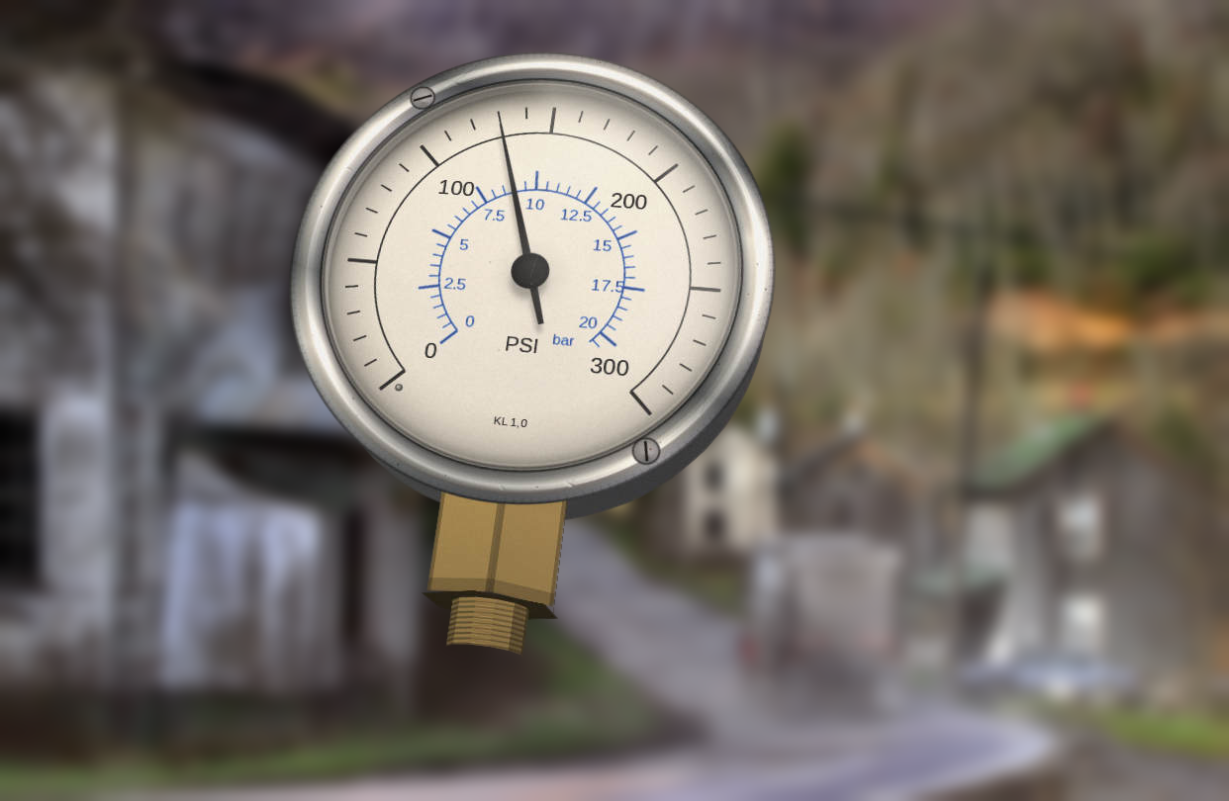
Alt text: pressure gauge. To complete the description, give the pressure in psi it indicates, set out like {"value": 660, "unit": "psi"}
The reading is {"value": 130, "unit": "psi"}
